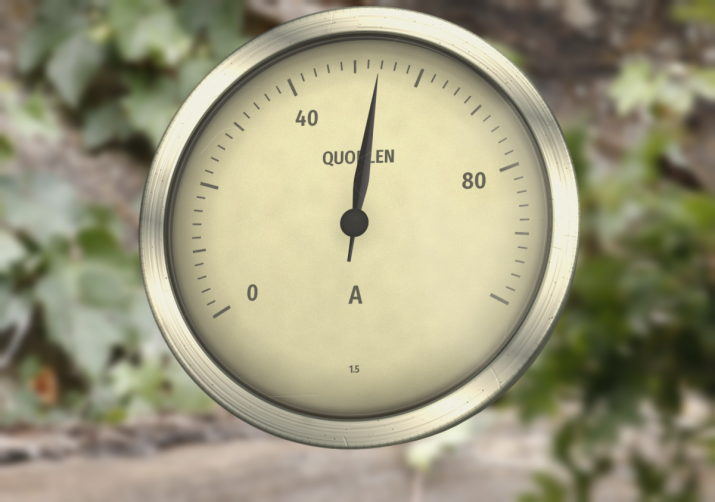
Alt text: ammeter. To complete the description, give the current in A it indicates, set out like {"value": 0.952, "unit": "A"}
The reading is {"value": 54, "unit": "A"}
